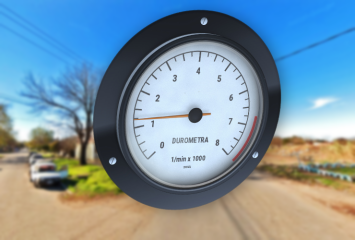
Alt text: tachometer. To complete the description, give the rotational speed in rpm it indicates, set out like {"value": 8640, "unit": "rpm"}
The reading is {"value": 1250, "unit": "rpm"}
